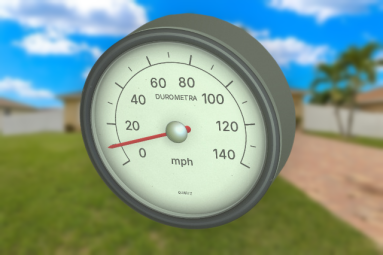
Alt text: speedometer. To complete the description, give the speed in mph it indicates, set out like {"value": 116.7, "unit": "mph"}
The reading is {"value": 10, "unit": "mph"}
